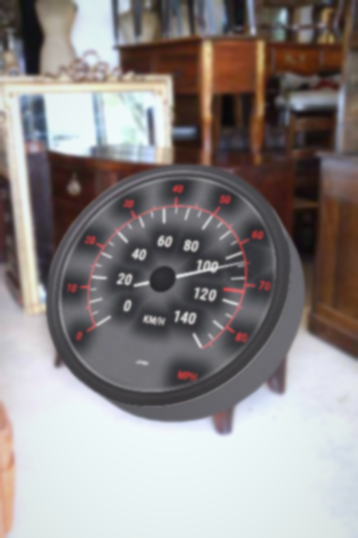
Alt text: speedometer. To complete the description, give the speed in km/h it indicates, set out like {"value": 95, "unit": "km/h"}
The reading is {"value": 105, "unit": "km/h"}
